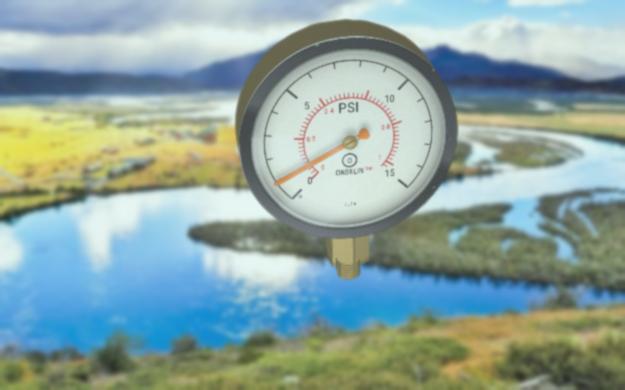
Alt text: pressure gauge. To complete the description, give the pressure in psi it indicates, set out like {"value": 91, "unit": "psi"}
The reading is {"value": 1, "unit": "psi"}
